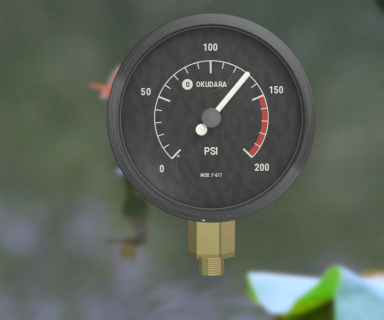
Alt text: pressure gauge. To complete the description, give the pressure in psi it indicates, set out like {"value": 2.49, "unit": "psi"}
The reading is {"value": 130, "unit": "psi"}
